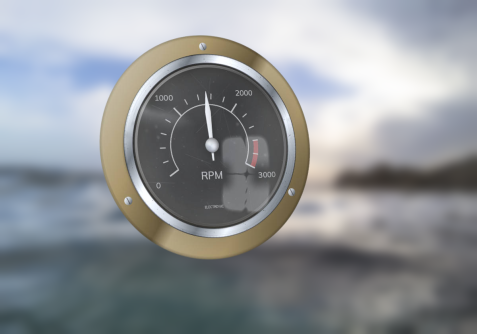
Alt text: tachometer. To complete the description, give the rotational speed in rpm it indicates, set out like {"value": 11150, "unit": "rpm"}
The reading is {"value": 1500, "unit": "rpm"}
